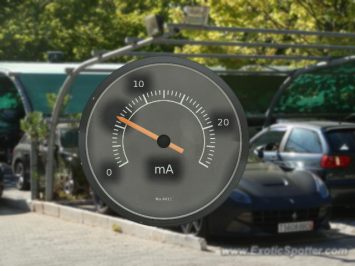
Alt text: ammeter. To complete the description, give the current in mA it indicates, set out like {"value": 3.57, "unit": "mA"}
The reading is {"value": 6, "unit": "mA"}
